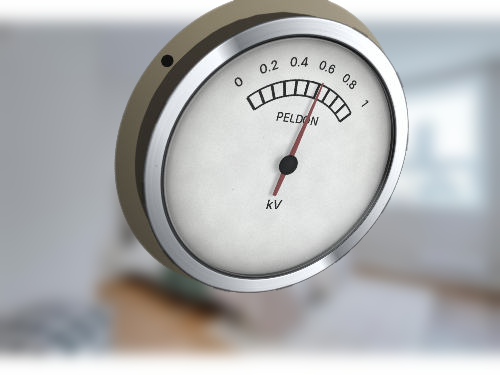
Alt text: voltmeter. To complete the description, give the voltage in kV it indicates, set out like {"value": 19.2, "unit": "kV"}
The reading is {"value": 0.6, "unit": "kV"}
